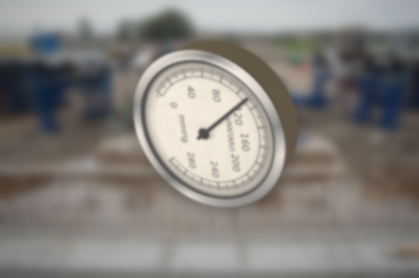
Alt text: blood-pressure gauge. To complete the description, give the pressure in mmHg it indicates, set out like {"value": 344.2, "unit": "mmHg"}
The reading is {"value": 110, "unit": "mmHg"}
